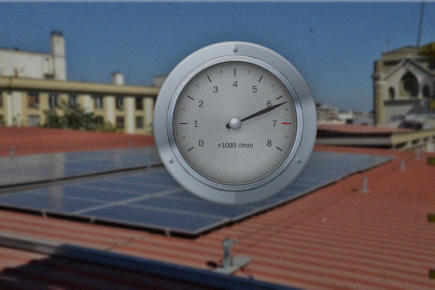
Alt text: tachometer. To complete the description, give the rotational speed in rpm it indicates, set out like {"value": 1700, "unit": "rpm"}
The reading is {"value": 6250, "unit": "rpm"}
